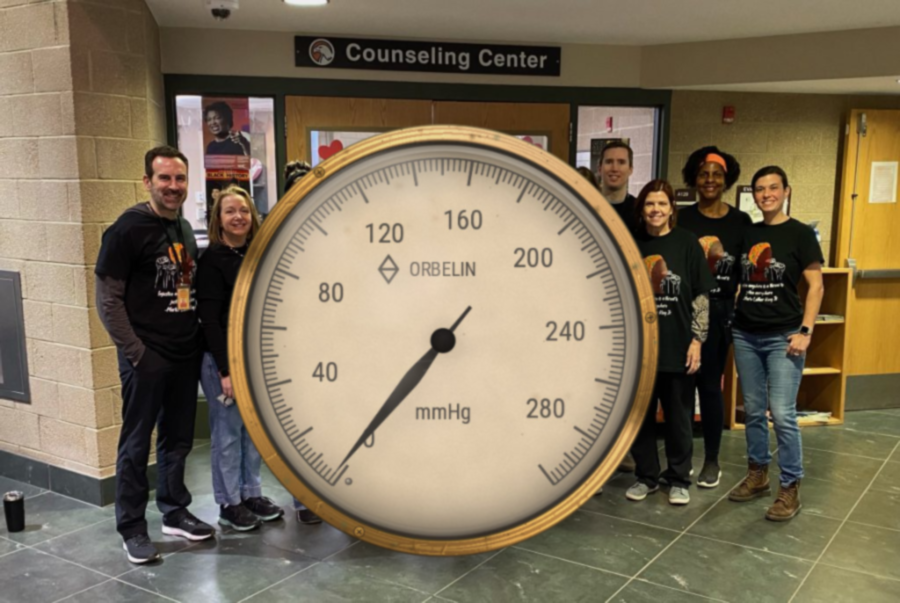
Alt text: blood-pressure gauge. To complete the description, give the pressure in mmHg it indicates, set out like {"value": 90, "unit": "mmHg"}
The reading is {"value": 2, "unit": "mmHg"}
